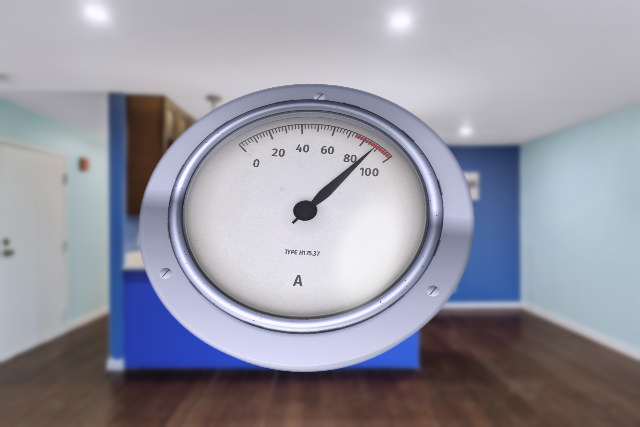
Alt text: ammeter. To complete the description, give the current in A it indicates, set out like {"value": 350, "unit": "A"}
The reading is {"value": 90, "unit": "A"}
